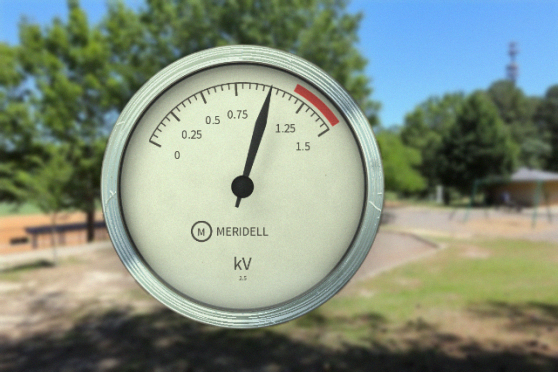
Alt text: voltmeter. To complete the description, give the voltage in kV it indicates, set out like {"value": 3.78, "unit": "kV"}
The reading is {"value": 1, "unit": "kV"}
